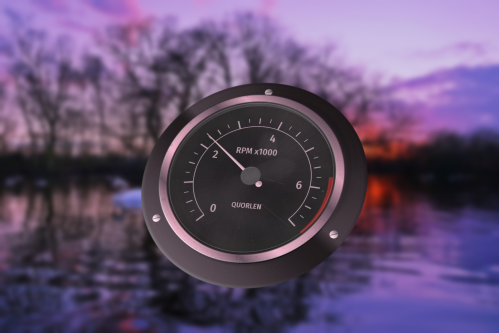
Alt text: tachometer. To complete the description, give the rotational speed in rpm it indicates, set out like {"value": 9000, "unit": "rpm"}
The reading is {"value": 2250, "unit": "rpm"}
